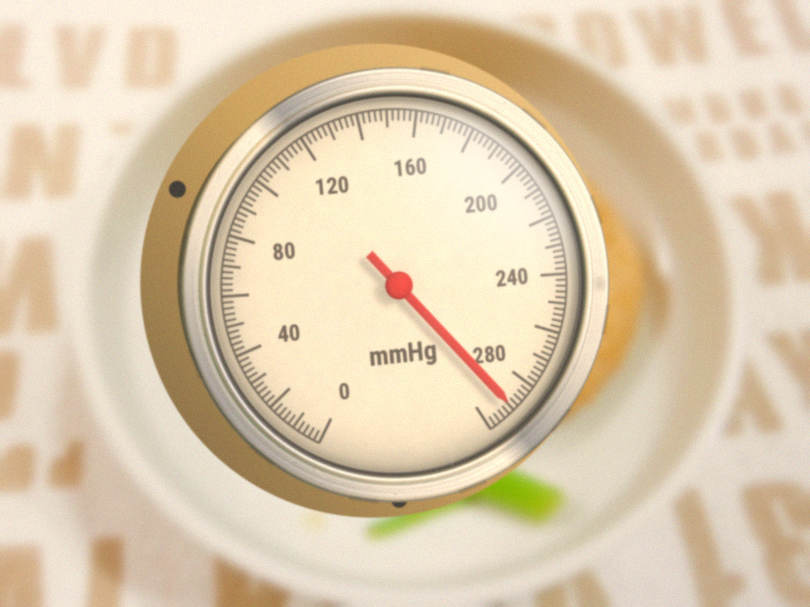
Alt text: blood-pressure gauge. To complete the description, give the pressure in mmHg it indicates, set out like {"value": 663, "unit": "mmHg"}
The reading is {"value": 290, "unit": "mmHg"}
